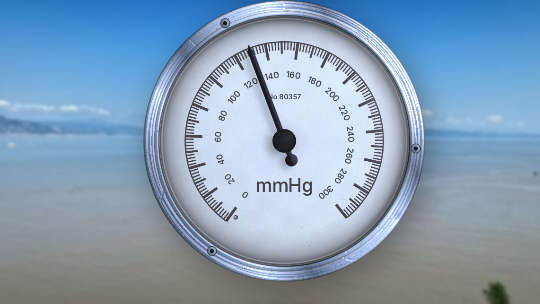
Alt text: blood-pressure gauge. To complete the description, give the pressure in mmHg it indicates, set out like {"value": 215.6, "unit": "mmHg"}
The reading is {"value": 130, "unit": "mmHg"}
